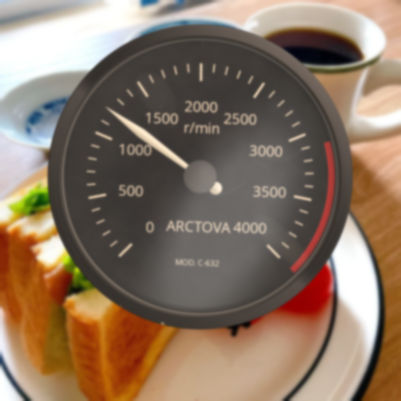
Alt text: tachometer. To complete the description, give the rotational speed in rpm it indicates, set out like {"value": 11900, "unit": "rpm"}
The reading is {"value": 1200, "unit": "rpm"}
